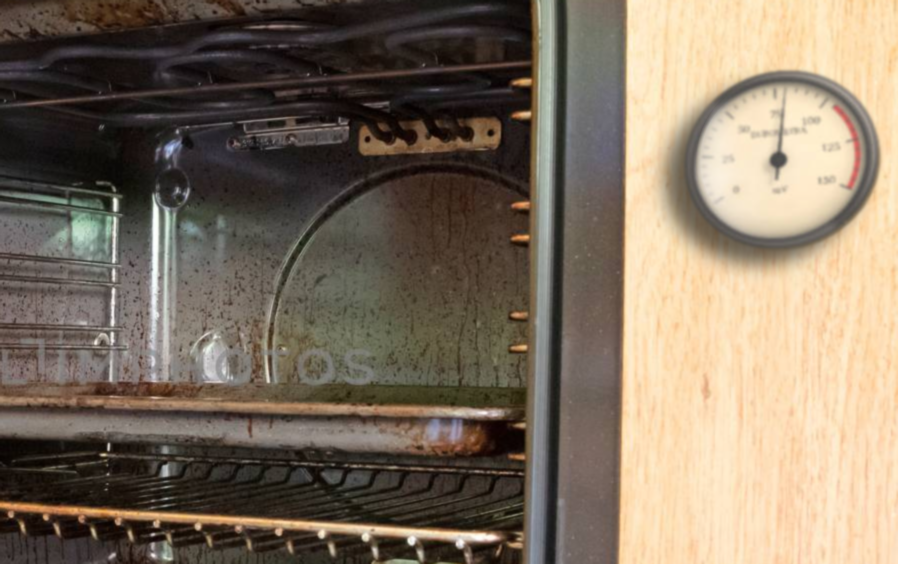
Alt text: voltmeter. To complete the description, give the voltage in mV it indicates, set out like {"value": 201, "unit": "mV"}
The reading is {"value": 80, "unit": "mV"}
